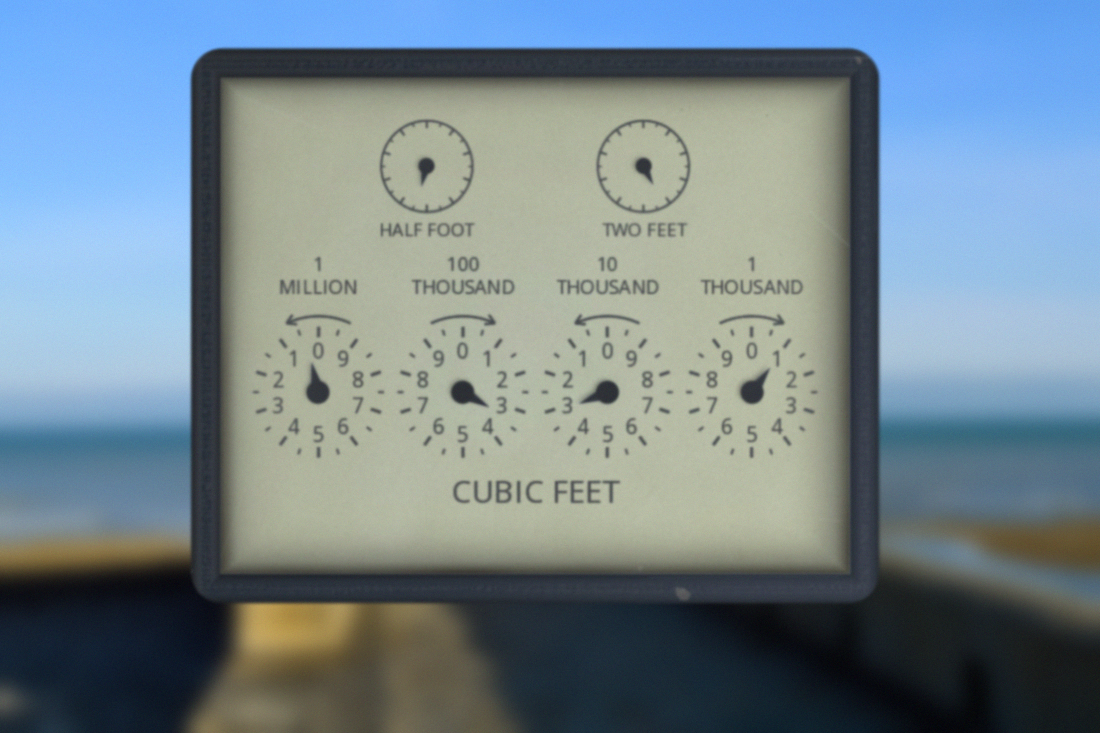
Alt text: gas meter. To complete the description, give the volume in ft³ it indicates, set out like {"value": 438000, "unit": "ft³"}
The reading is {"value": 33100, "unit": "ft³"}
